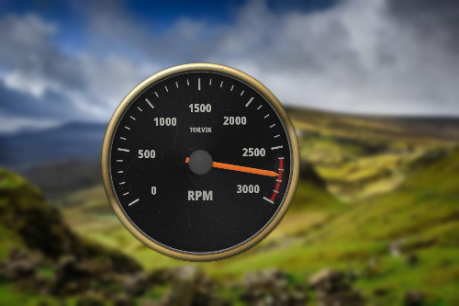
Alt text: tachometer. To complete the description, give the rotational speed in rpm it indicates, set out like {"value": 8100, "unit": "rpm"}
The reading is {"value": 2750, "unit": "rpm"}
